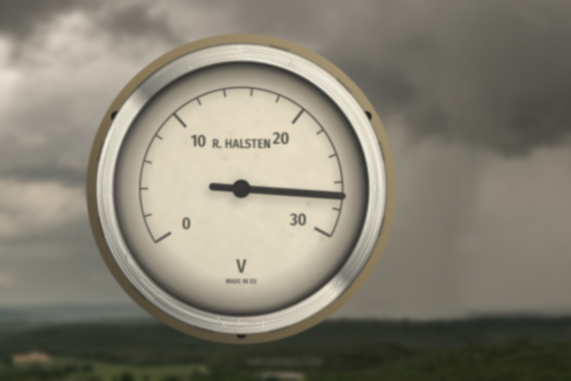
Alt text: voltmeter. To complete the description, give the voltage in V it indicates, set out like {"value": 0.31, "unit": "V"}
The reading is {"value": 27, "unit": "V"}
